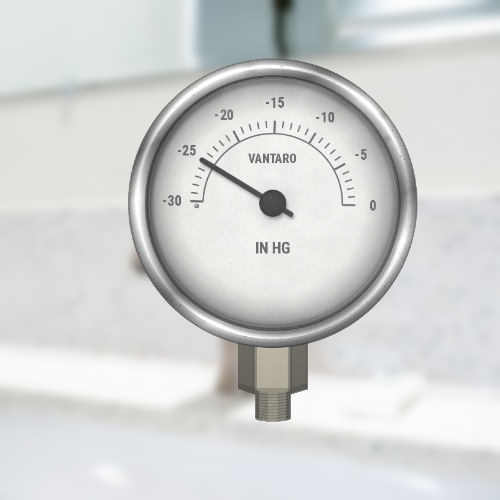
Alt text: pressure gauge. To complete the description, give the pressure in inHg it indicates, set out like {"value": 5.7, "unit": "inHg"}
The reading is {"value": -25, "unit": "inHg"}
